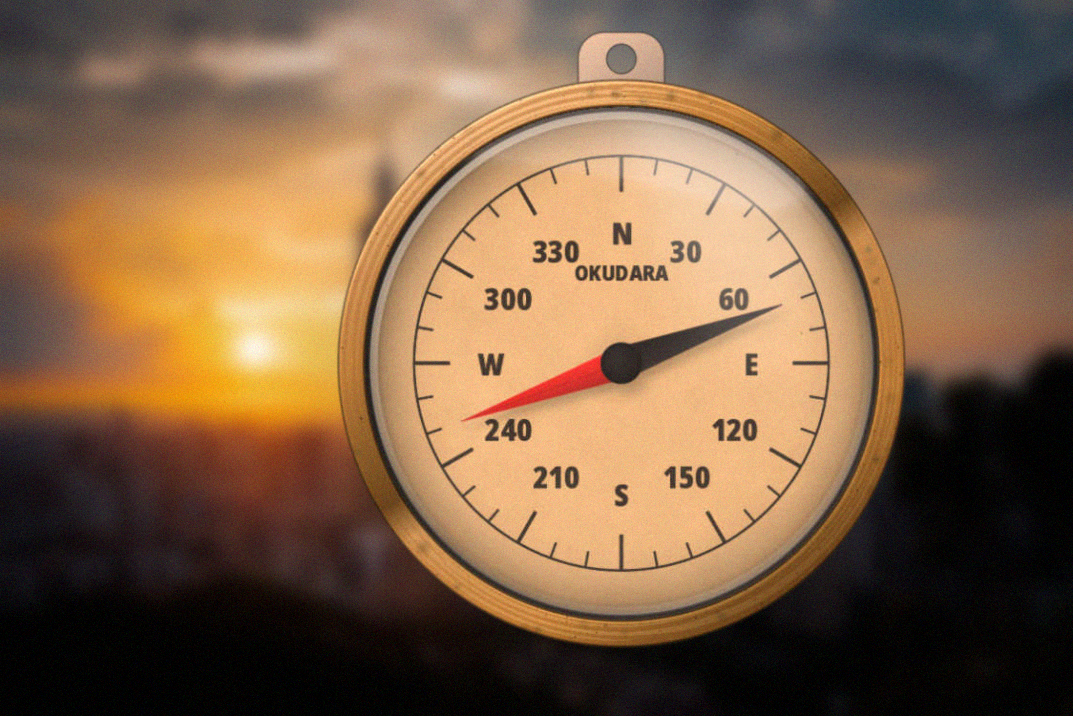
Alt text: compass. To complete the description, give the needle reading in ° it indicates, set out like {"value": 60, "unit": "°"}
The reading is {"value": 250, "unit": "°"}
